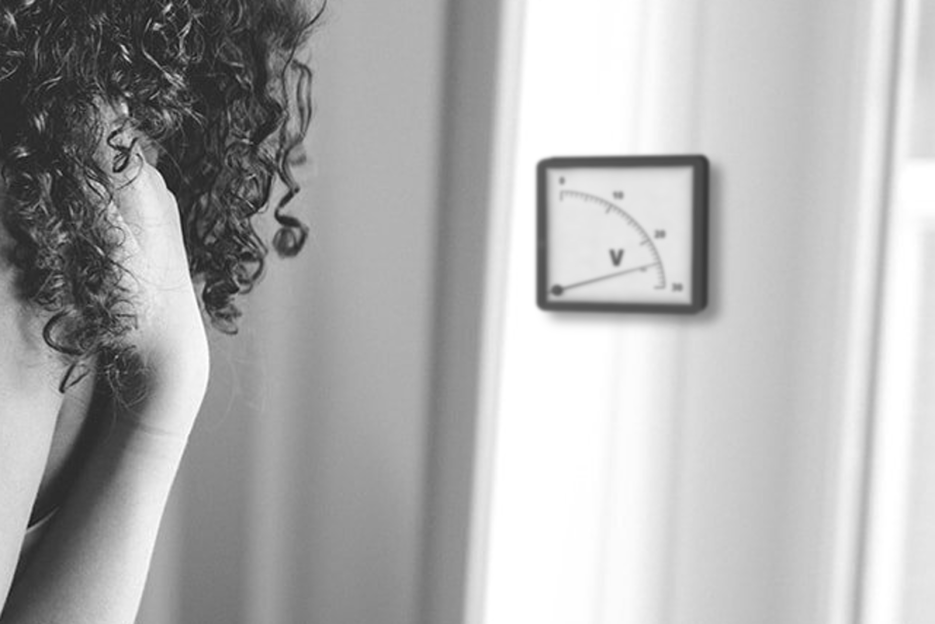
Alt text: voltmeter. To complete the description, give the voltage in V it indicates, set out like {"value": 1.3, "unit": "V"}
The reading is {"value": 25, "unit": "V"}
